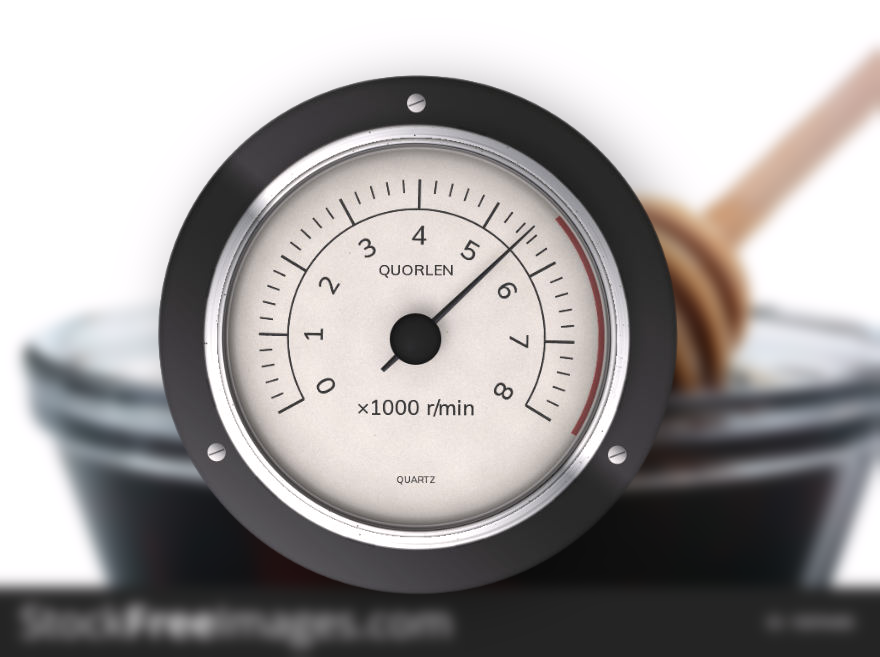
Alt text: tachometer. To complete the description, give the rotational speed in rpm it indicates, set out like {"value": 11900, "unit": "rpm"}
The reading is {"value": 5500, "unit": "rpm"}
